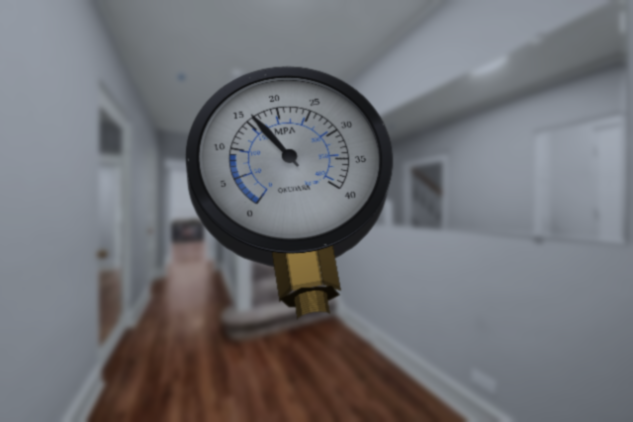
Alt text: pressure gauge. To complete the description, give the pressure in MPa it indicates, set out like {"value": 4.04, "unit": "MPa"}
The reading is {"value": 16, "unit": "MPa"}
